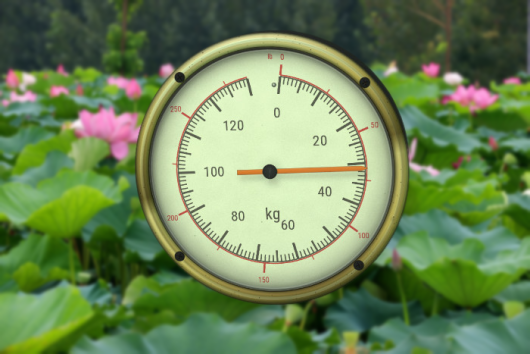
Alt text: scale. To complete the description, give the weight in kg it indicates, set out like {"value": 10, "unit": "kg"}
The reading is {"value": 31, "unit": "kg"}
